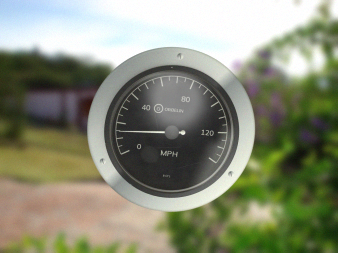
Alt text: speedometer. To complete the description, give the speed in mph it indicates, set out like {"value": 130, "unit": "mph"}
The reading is {"value": 15, "unit": "mph"}
